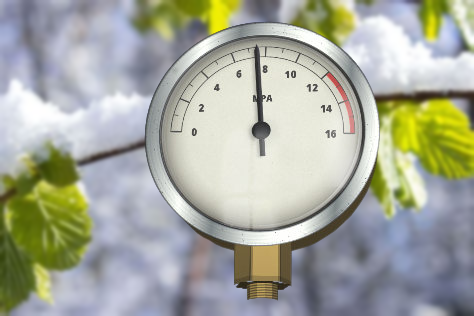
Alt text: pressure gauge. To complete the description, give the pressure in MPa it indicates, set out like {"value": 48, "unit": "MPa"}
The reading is {"value": 7.5, "unit": "MPa"}
